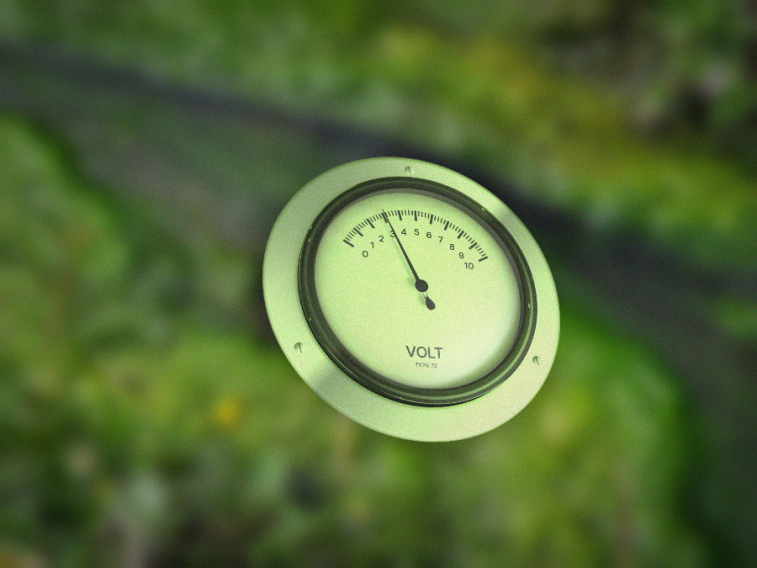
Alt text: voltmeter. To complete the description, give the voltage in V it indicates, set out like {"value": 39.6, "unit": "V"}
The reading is {"value": 3, "unit": "V"}
